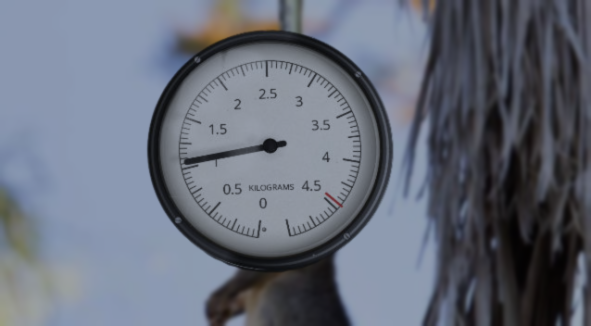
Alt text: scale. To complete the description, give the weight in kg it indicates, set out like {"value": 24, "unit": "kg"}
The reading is {"value": 1.05, "unit": "kg"}
